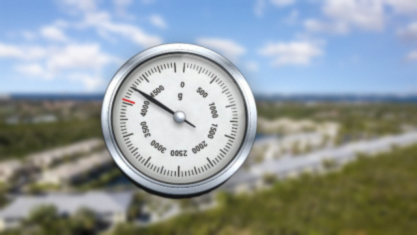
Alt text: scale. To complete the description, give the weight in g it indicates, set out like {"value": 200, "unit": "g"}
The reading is {"value": 4250, "unit": "g"}
